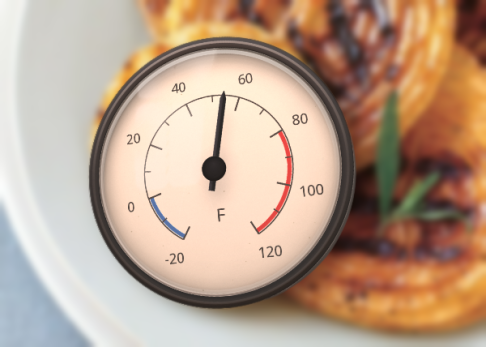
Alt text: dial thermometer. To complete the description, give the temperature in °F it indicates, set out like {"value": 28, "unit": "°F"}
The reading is {"value": 55, "unit": "°F"}
